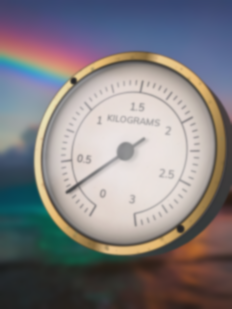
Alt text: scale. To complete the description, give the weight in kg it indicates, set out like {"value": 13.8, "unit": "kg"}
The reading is {"value": 0.25, "unit": "kg"}
